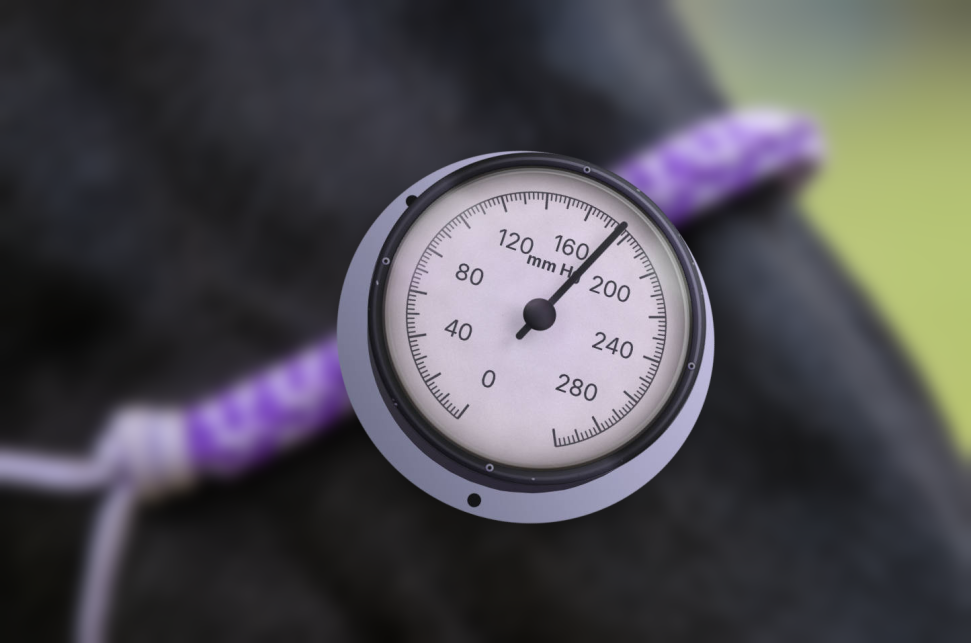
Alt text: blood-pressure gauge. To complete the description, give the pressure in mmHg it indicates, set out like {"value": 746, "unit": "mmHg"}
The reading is {"value": 176, "unit": "mmHg"}
